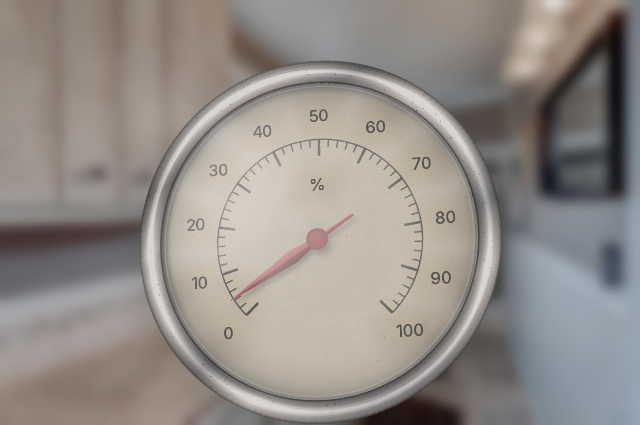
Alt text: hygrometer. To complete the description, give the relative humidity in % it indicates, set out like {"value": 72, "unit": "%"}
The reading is {"value": 4, "unit": "%"}
